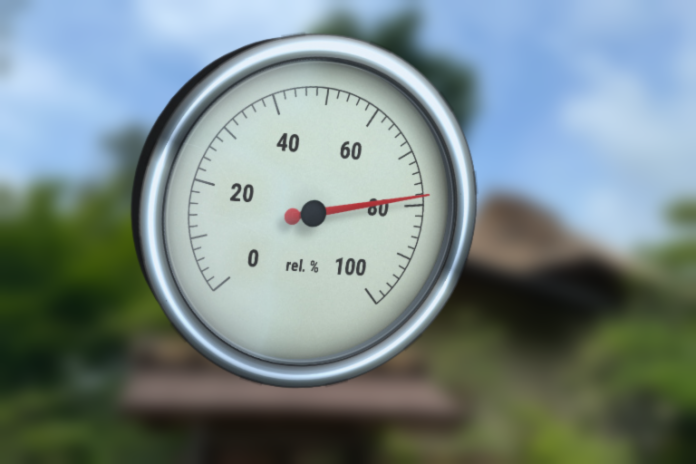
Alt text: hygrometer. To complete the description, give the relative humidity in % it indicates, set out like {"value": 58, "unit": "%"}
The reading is {"value": 78, "unit": "%"}
